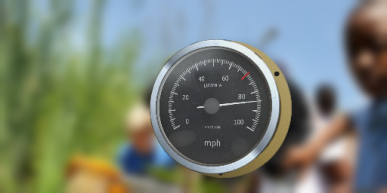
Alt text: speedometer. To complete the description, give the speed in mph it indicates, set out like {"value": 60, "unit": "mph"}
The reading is {"value": 85, "unit": "mph"}
